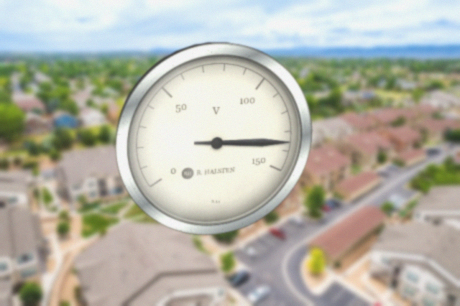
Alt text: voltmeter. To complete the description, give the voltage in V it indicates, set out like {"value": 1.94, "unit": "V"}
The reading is {"value": 135, "unit": "V"}
